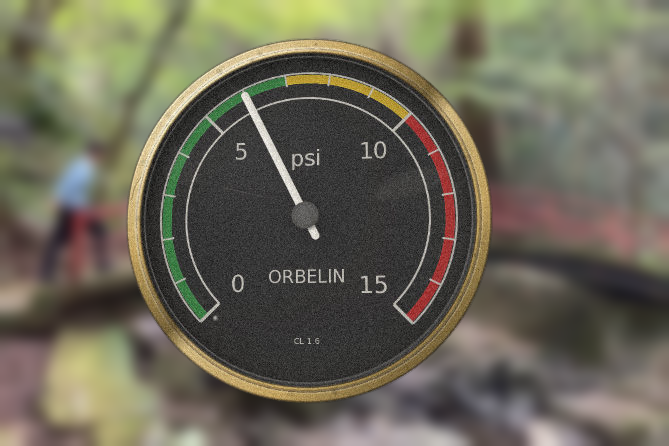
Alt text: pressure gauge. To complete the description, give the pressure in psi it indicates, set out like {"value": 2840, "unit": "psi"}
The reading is {"value": 6, "unit": "psi"}
